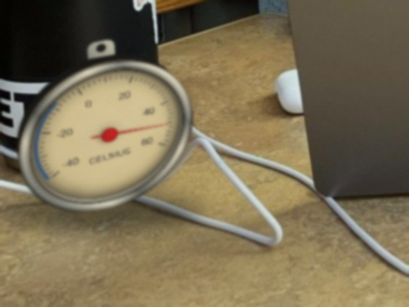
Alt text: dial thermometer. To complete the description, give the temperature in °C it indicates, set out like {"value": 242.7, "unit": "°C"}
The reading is {"value": 50, "unit": "°C"}
